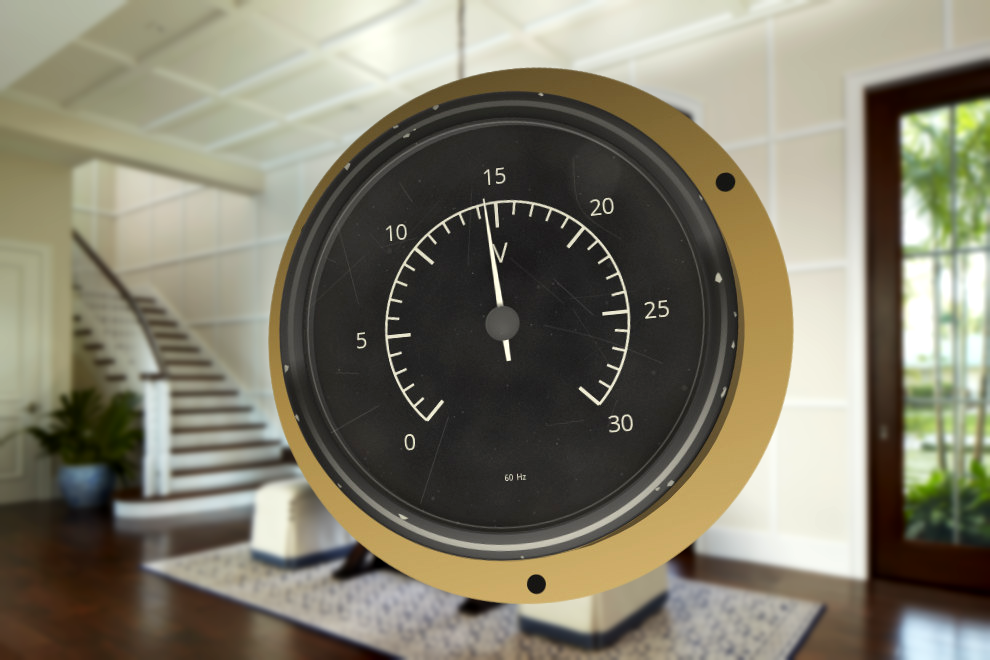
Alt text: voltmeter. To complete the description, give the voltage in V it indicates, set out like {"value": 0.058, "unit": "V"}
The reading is {"value": 14.5, "unit": "V"}
